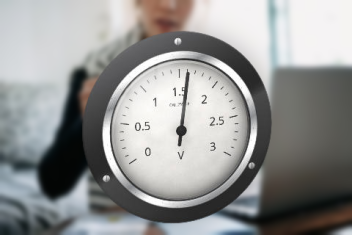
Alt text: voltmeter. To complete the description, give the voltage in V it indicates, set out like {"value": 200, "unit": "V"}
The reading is {"value": 1.6, "unit": "V"}
